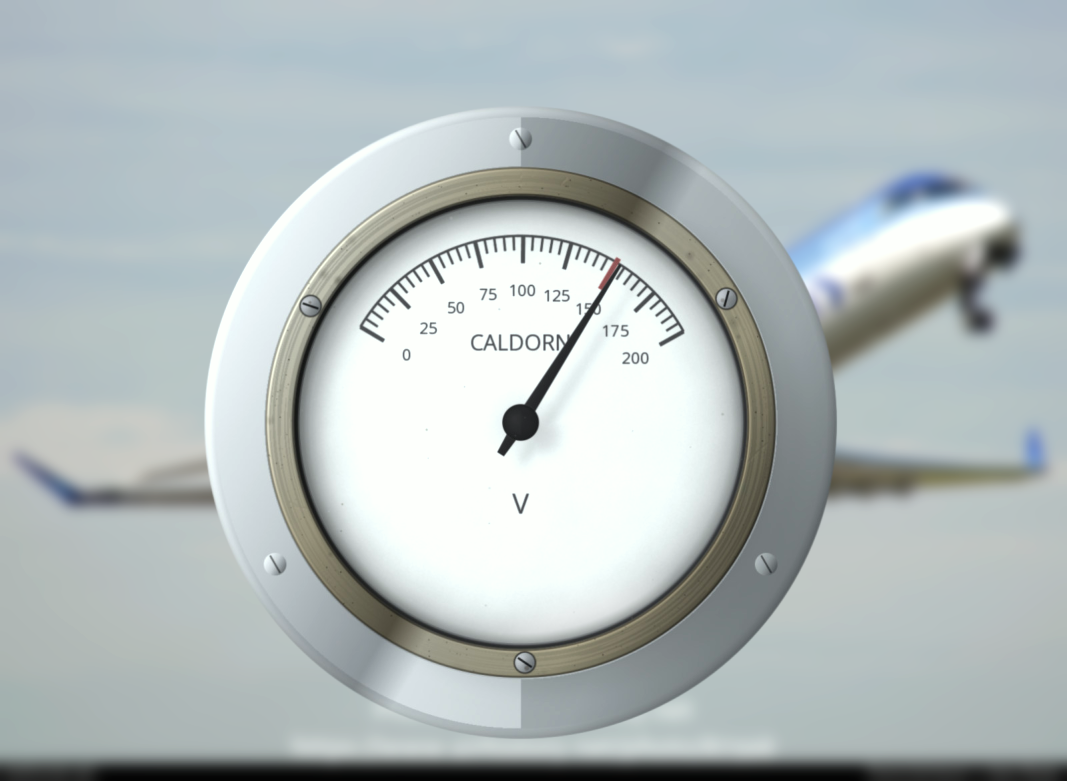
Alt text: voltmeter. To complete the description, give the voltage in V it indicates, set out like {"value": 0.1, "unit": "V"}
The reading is {"value": 152.5, "unit": "V"}
